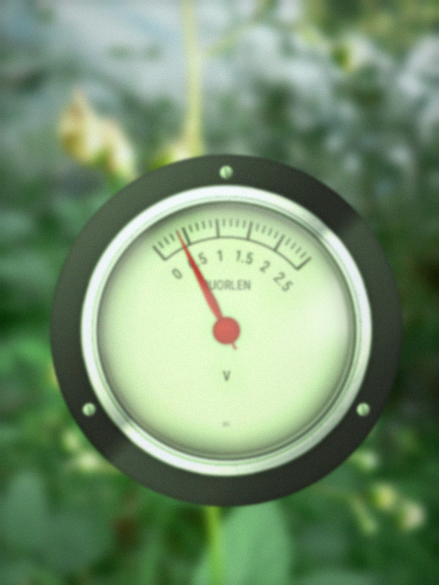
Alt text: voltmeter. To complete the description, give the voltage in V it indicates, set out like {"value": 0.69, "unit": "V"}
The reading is {"value": 0.4, "unit": "V"}
